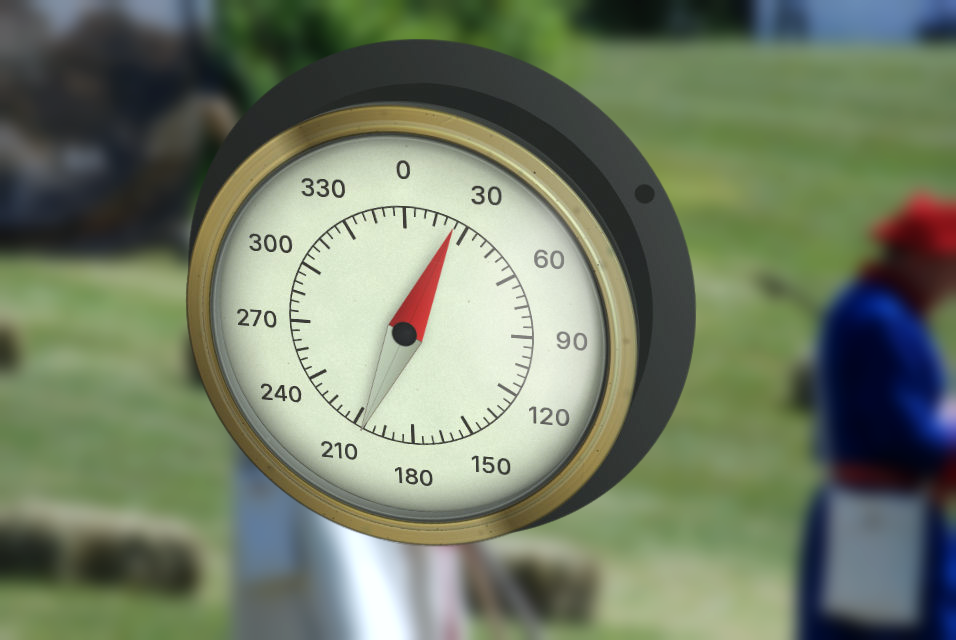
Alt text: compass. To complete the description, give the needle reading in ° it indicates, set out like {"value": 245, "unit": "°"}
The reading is {"value": 25, "unit": "°"}
